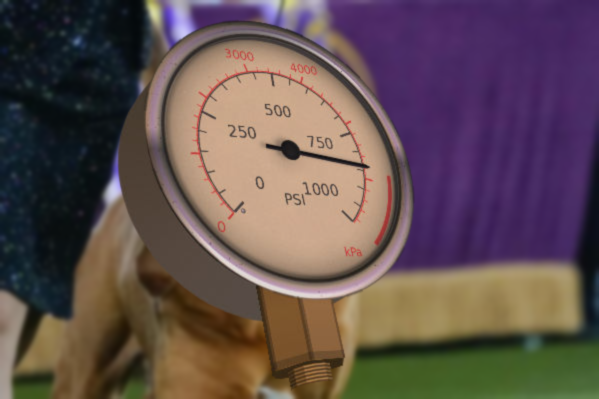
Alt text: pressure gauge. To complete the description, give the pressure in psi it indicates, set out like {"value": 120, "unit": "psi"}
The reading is {"value": 850, "unit": "psi"}
